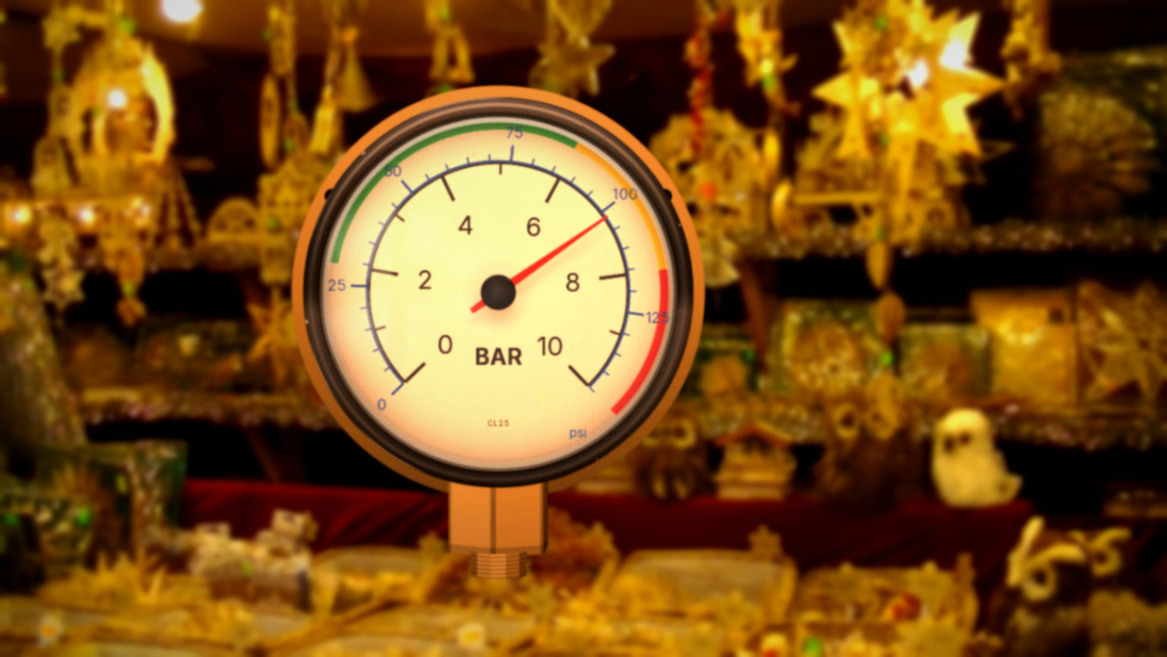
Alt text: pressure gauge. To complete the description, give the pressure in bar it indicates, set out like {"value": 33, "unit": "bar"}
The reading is {"value": 7, "unit": "bar"}
